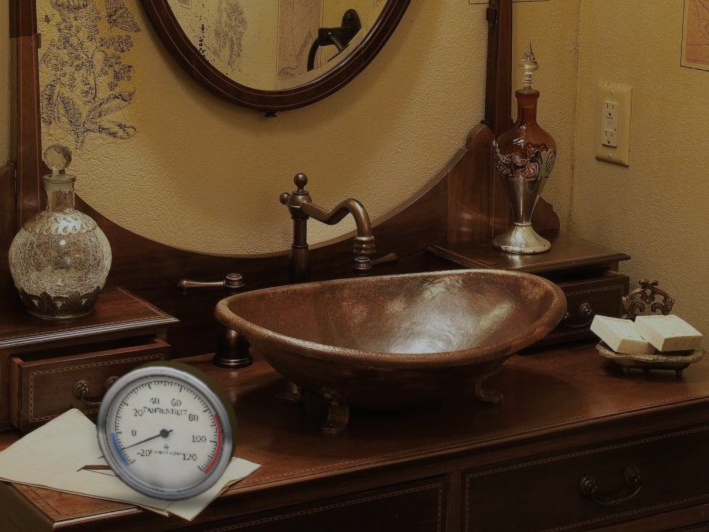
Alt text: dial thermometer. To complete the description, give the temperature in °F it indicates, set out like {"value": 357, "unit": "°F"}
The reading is {"value": -10, "unit": "°F"}
